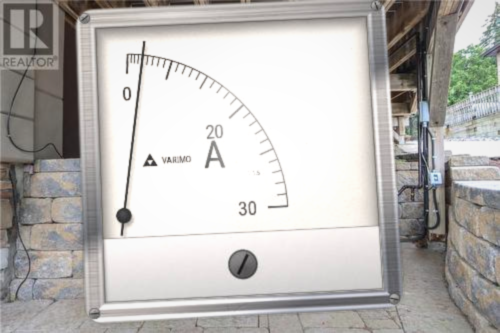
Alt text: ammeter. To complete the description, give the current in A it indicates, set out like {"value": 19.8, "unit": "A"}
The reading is {"value": 5, "unit": "A"}
